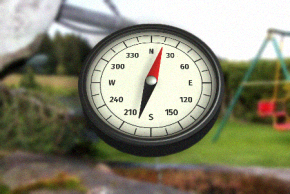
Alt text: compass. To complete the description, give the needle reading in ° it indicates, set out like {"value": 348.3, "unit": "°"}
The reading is {"value": 15, "unit": "°"}
